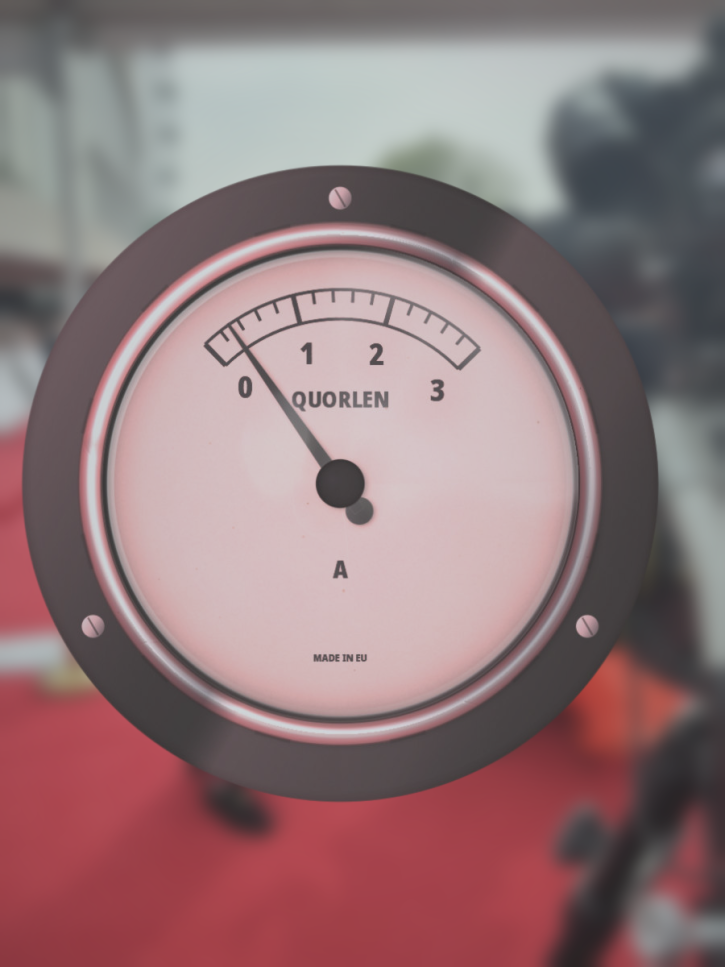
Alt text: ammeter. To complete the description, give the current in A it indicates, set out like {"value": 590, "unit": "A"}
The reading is {"value": 0.3, "unit": "A"}
